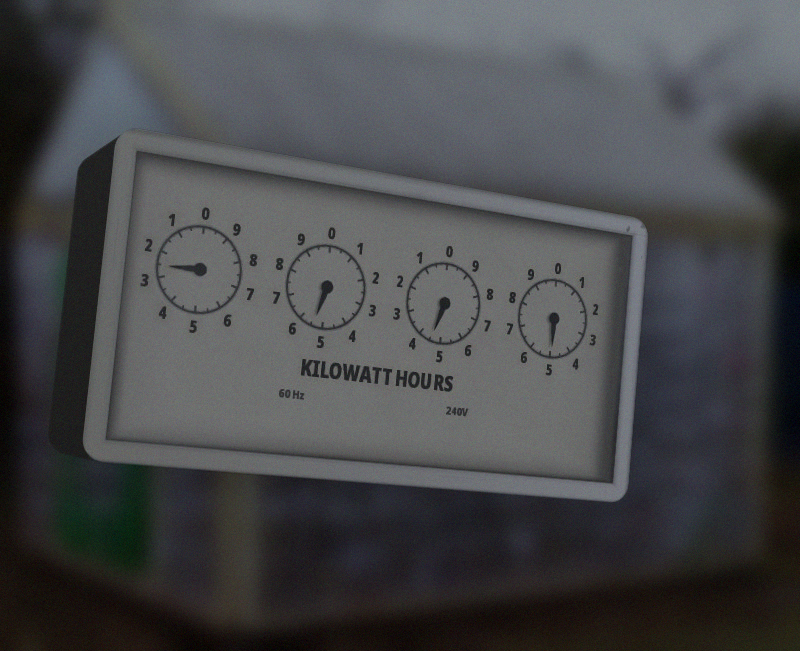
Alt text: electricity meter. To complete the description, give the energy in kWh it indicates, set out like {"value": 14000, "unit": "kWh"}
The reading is {"value": 2545, "unit": "kWh"}
